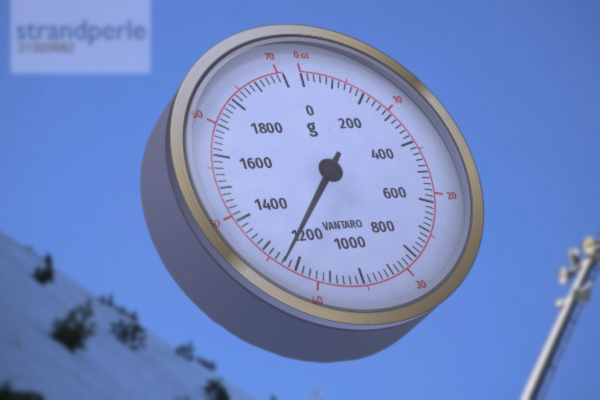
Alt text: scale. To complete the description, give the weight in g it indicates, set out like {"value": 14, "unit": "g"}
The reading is {"value": 1240, "unit": "g"}
